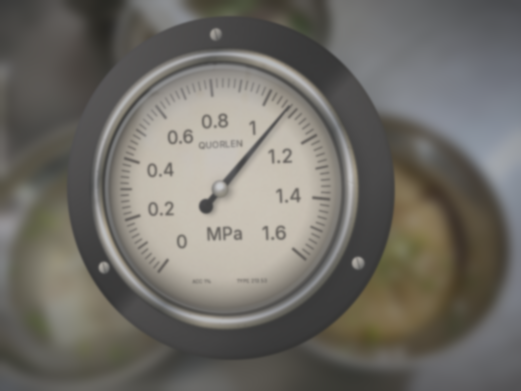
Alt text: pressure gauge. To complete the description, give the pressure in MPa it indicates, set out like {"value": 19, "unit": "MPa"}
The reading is {"value": 1.08, "unit": "MPa"}
